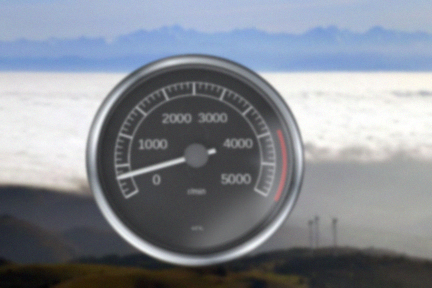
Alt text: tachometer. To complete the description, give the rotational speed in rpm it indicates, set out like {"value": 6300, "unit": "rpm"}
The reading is {"value": 300, "unit": "rpm"}
